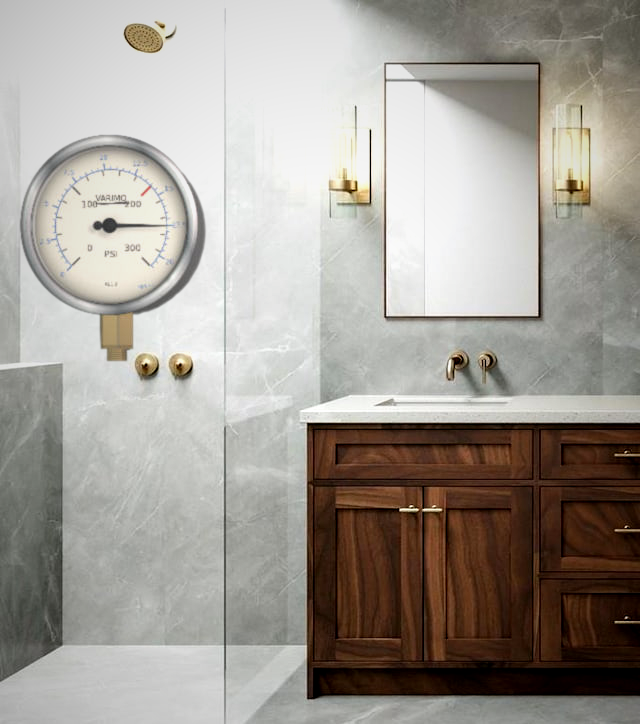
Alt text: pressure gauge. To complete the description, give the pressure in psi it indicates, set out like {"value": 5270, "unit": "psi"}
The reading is {"value": 250, "unit": "psi"}
